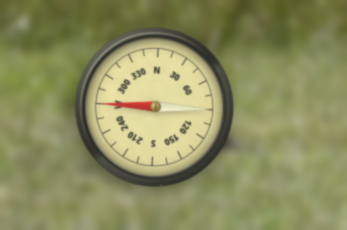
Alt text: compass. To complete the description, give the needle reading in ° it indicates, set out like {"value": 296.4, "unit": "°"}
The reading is {"value": 270, "unit": "°"}
